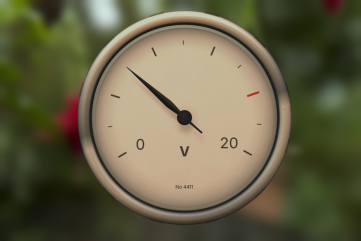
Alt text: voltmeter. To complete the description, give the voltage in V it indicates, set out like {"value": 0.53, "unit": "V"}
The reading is {"value": 6, "unit": "V"}
